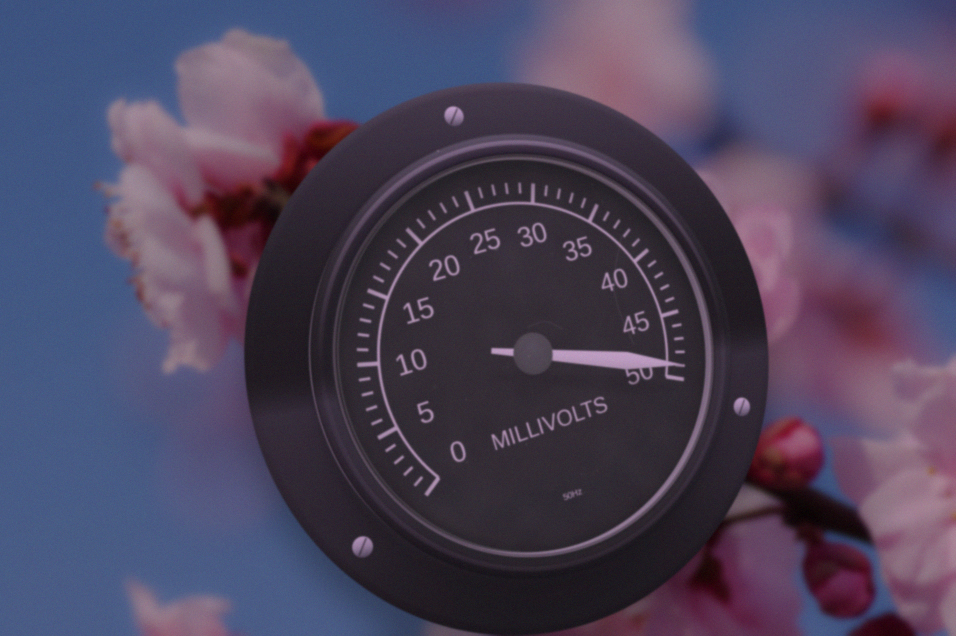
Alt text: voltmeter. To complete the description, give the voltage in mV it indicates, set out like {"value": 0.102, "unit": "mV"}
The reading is {"value": 49, "unit": "mV"}
